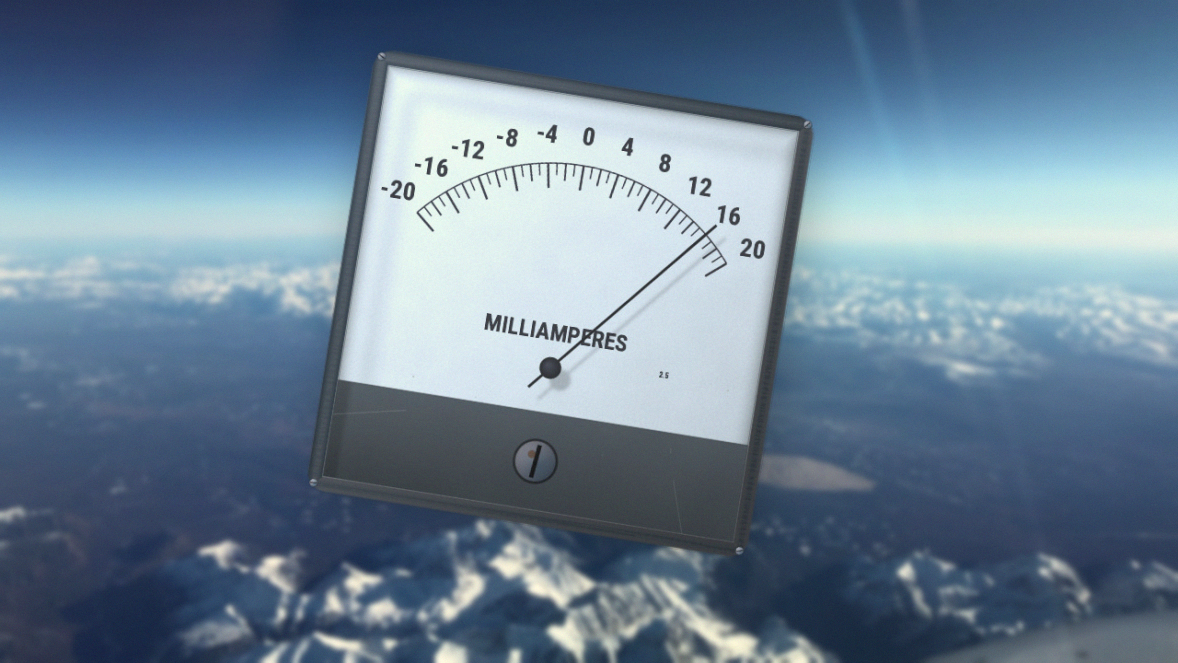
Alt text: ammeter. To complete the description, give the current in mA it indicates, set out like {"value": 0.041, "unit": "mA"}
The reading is {"value": 16, "unit": "mA"}
